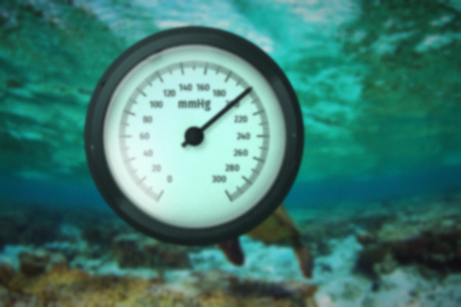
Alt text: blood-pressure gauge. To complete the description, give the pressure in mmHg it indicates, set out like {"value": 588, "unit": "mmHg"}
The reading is {"value": 200, "unit": "mmHg"}
